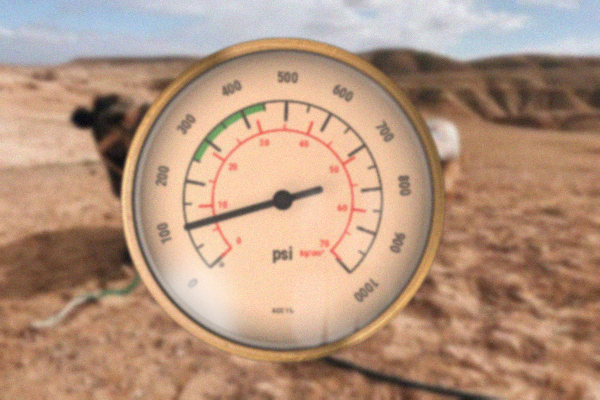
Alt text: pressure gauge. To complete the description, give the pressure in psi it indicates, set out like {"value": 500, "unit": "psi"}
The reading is {"value": 100, "unit": "psi"}
